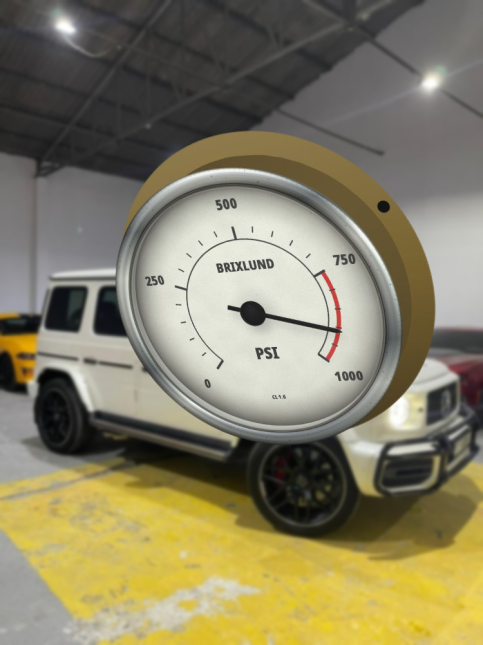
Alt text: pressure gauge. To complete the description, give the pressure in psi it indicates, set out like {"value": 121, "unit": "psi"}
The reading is {"value": 900, "unit": "psi"}
